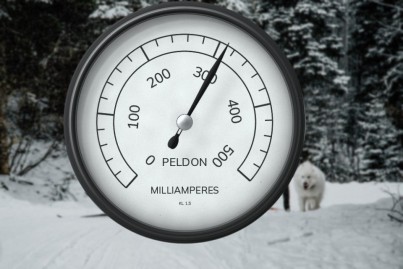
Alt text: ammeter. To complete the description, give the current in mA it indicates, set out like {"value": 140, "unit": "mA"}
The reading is {"value": 310, "unit": "mA"}
